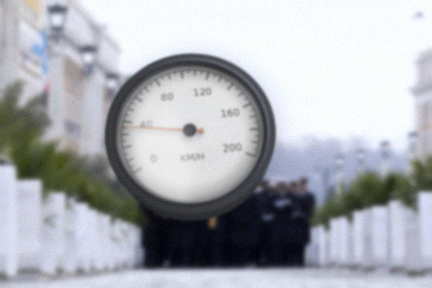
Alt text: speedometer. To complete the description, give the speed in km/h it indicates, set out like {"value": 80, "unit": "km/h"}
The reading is {"value": 35, "unit": "km/h"}
